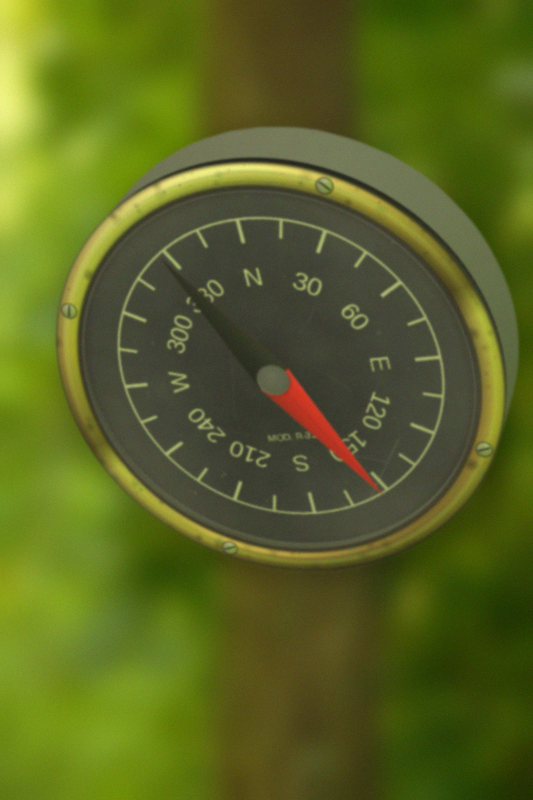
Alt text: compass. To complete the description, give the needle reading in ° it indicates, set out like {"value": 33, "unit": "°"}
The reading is {"value": 150, "unit": "°"}
